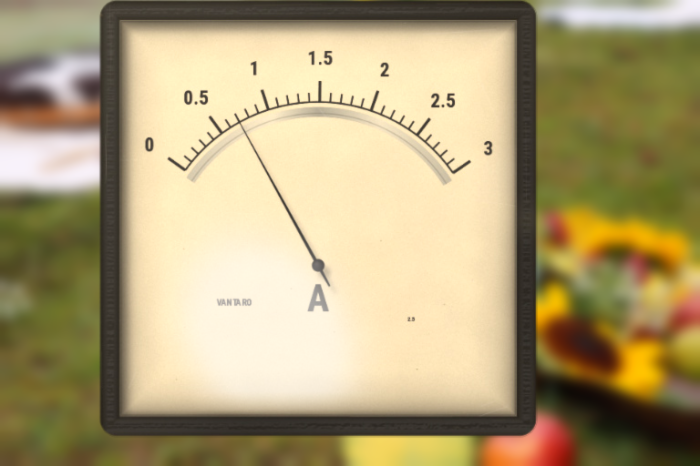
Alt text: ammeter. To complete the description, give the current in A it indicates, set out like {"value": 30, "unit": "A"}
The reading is {"value": 0.7, "unit": "A"}
